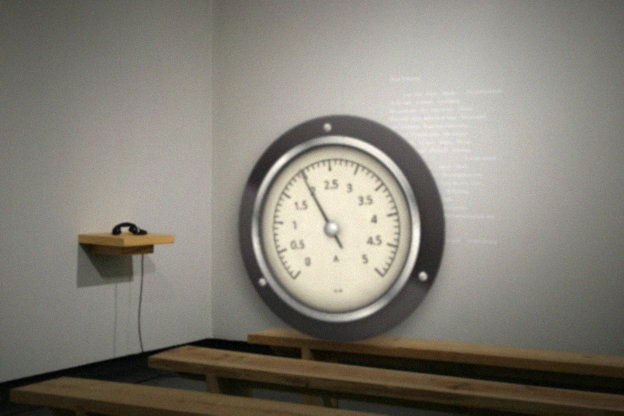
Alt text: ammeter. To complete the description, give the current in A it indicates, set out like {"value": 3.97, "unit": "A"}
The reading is {"value": 2, "unit": "A"}
